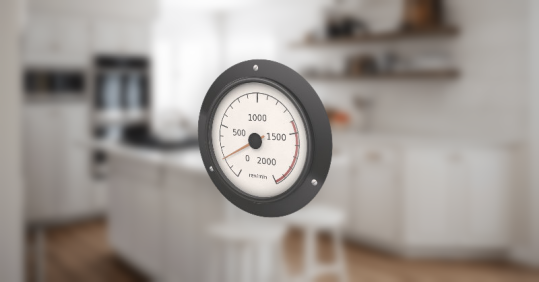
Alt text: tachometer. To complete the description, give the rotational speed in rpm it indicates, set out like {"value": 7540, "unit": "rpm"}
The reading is {"value": 200, "unit": "rpm"}
